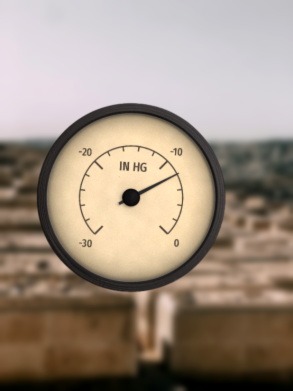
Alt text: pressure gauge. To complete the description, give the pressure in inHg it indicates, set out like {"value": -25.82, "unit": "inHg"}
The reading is {"value": -8, "unit": "inHg"}
